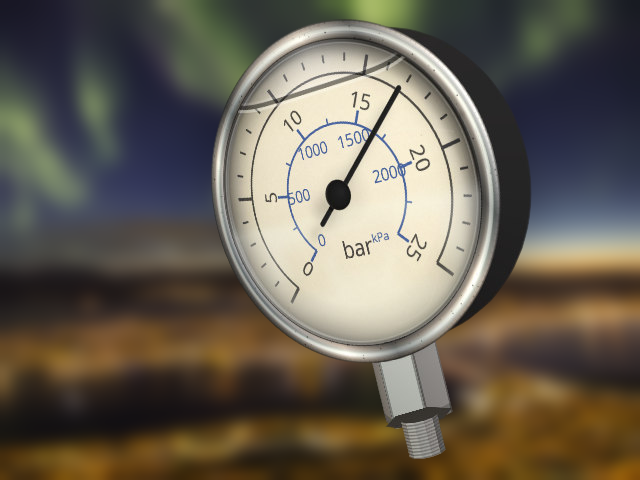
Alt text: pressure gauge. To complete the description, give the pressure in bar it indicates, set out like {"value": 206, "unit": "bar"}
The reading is {"value": 17, "unit": "bar"}
